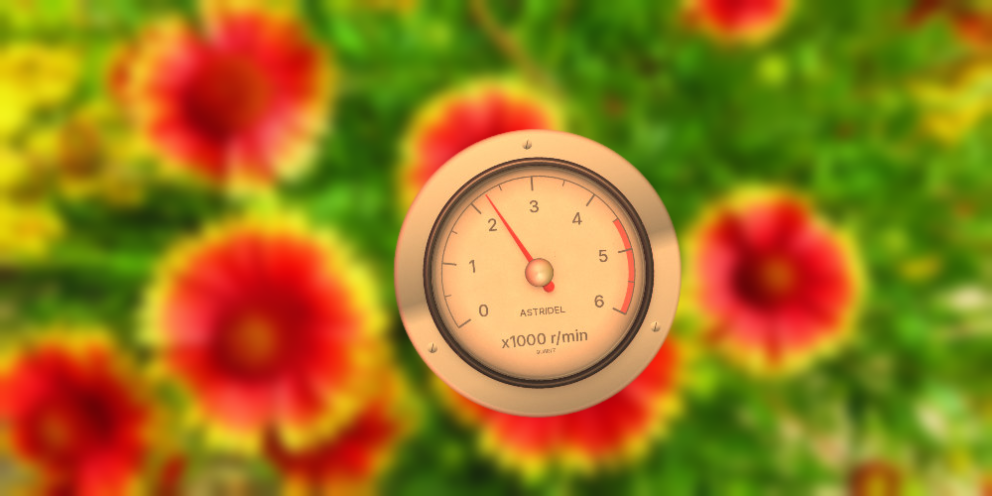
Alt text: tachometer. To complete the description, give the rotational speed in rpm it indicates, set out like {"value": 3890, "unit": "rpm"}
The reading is {"value": 2250, "unit": "rpm"}
